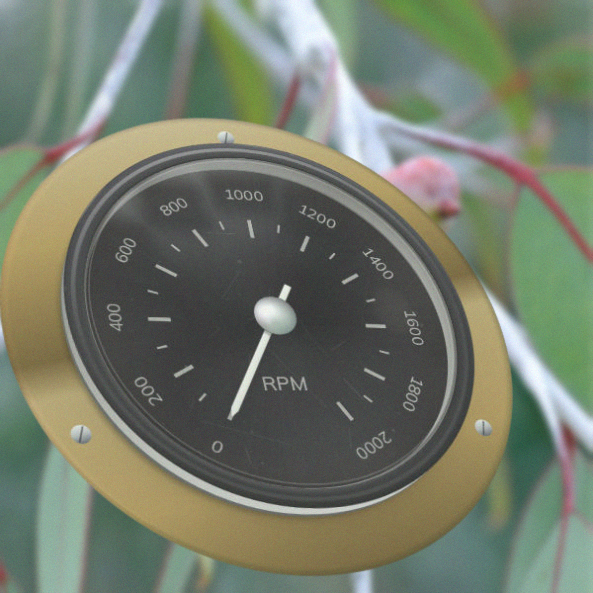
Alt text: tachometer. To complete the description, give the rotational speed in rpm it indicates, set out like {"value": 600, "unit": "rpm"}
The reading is {"value": 0, "unit": "rpm"}
